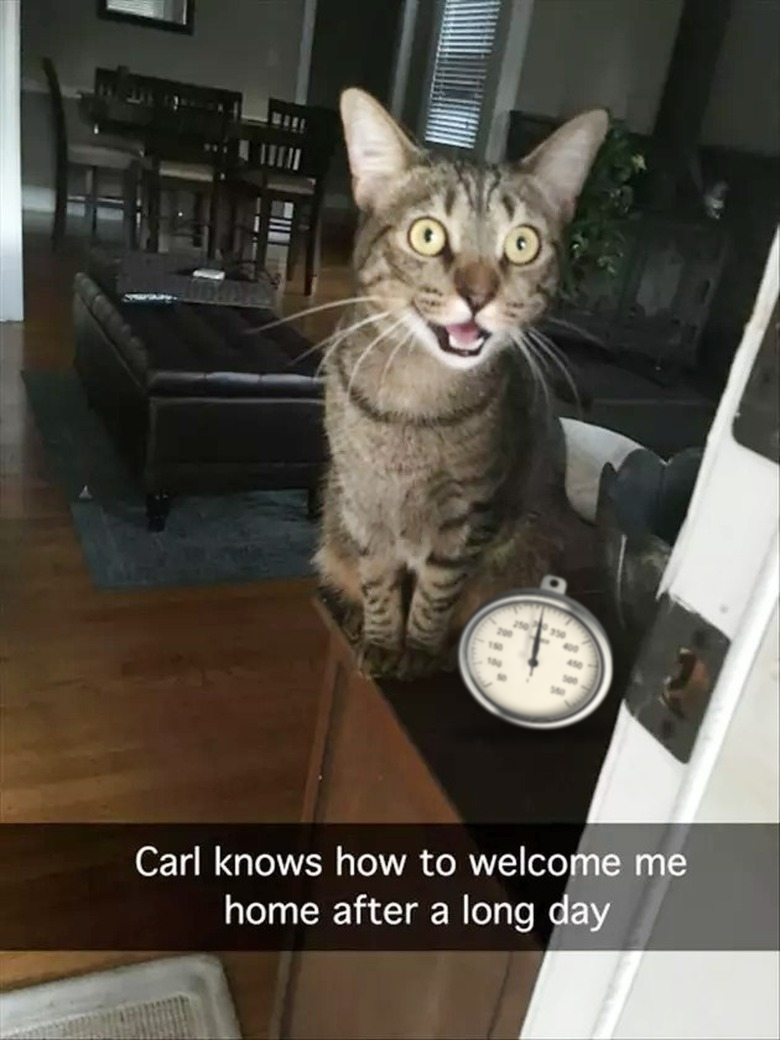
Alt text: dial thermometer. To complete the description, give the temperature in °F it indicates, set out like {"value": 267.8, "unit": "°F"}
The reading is {"value": 300, "unit": "°F"}
